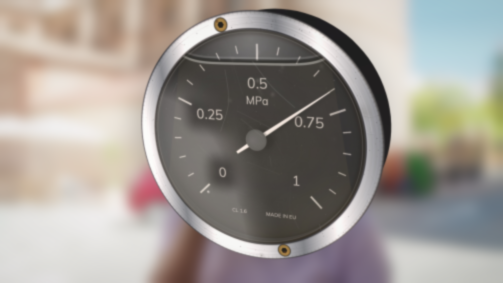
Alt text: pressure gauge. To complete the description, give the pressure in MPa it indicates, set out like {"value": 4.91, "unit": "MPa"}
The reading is {"value": 0.7, "unit": "MPa"}
